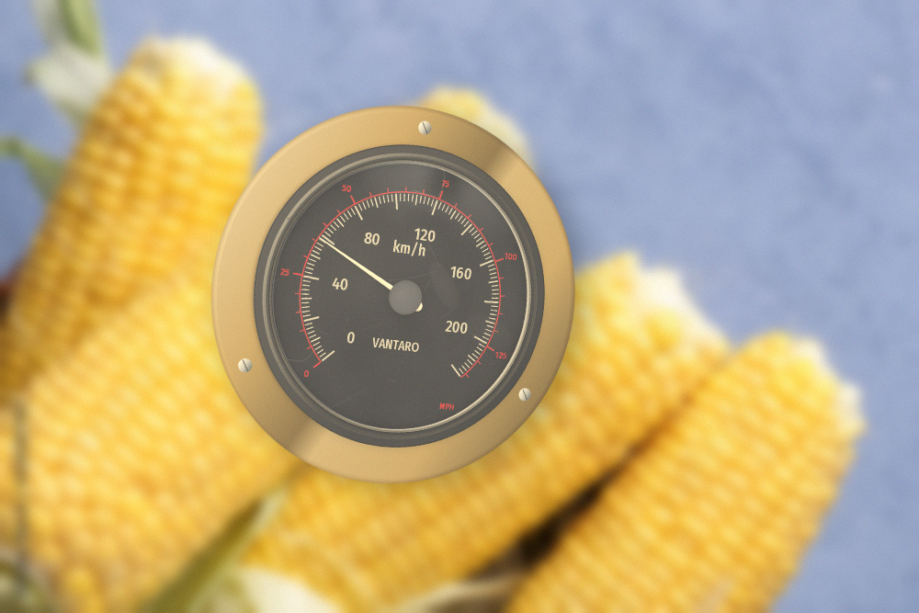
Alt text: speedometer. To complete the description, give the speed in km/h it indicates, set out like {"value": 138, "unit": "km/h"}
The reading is {"value": 58, "unit": "km/h"}
